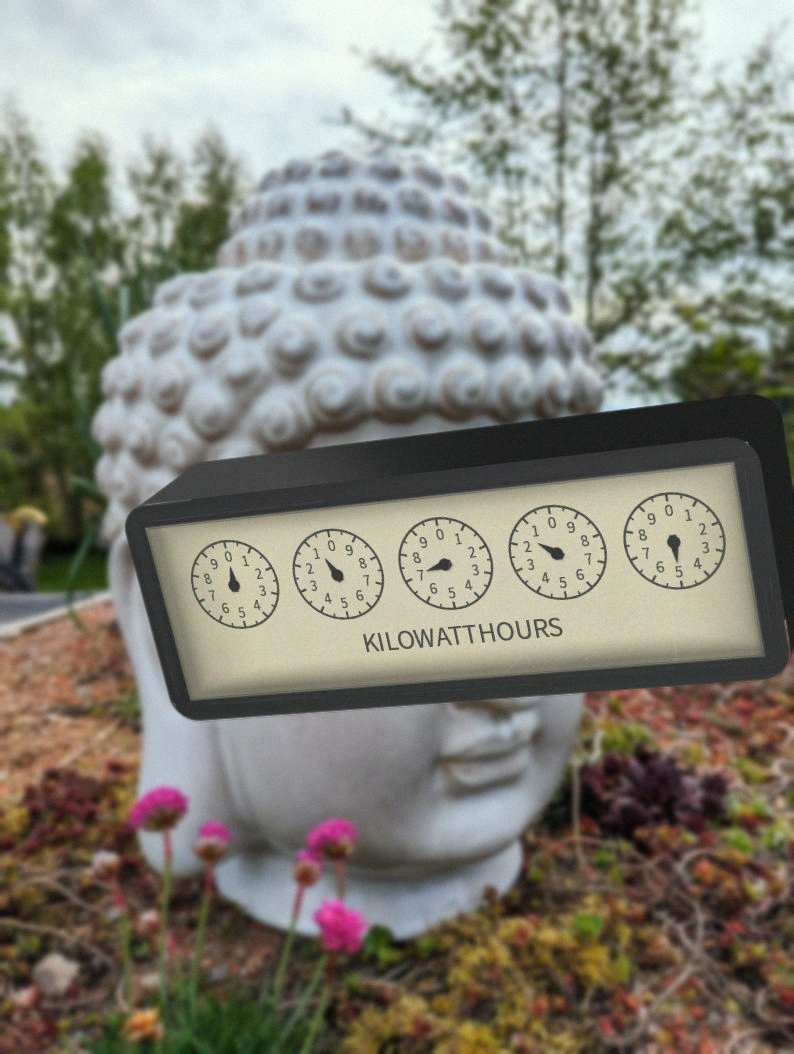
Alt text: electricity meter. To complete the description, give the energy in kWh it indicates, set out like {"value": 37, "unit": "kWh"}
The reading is {"value": 715, "unit": "kWh"}
